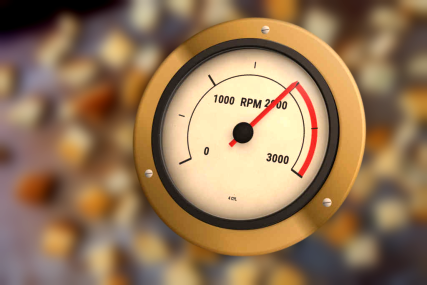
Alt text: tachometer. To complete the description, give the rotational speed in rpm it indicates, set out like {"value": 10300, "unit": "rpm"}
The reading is {"value": 2000, "unit": "rpm"}
